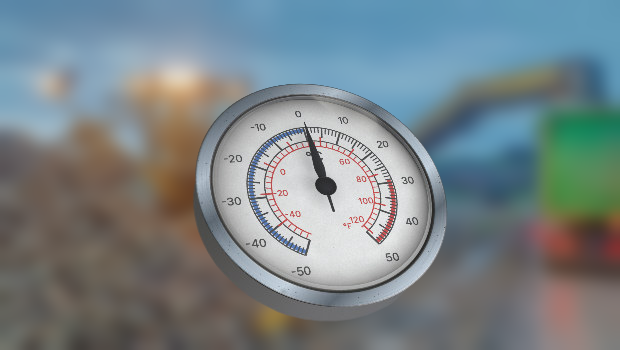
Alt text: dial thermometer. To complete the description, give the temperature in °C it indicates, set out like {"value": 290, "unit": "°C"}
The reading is {"value": 0, "unit": "°C"}
